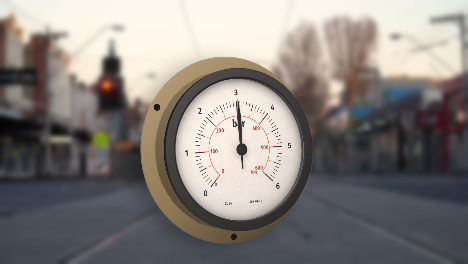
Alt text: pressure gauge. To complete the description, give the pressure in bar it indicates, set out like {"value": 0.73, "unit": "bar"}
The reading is {"value": 3, "unit": "bar"}
